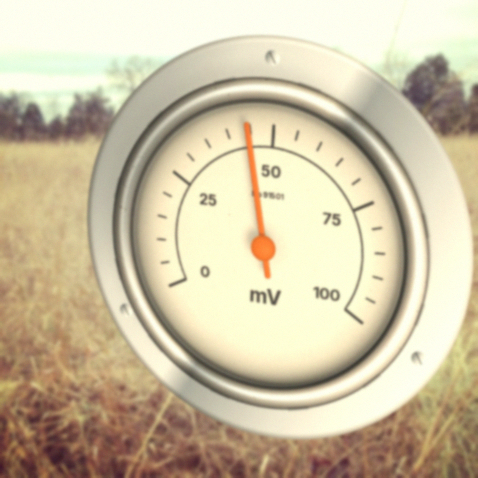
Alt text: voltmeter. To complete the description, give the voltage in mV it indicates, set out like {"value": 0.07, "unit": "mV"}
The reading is {"value": 45, "unit": "mV"}
